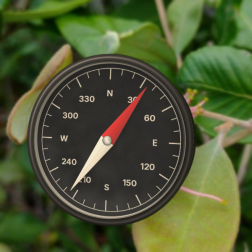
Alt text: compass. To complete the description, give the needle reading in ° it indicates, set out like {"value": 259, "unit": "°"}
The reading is {"value": 35, "unit": "°"}
